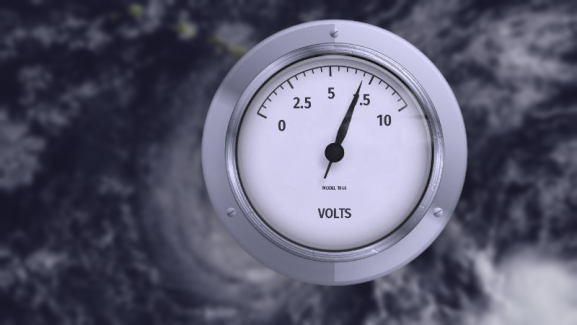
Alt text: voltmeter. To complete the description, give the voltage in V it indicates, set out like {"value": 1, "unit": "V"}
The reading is {"value": 7, "unit": "V"}
